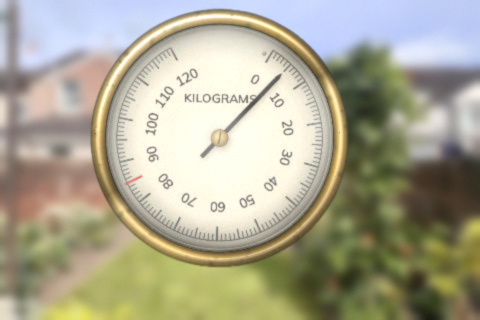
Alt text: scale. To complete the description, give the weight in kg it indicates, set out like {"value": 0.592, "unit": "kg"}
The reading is {"value": 5, "unit": "kg"}
